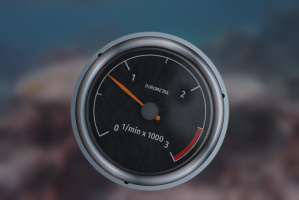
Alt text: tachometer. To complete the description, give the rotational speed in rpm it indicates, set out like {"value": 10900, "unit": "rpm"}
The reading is {"value": 750, "unit": "rpm"}
